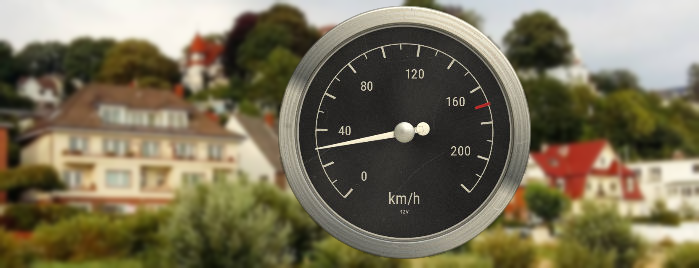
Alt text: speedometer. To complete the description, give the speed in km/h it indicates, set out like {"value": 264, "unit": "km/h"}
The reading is {"value": 30, "unit": "km/h"}
